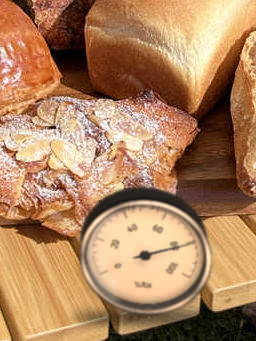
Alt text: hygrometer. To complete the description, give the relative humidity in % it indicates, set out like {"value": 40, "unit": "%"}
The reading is {"value": 80, "unit": "%"}
